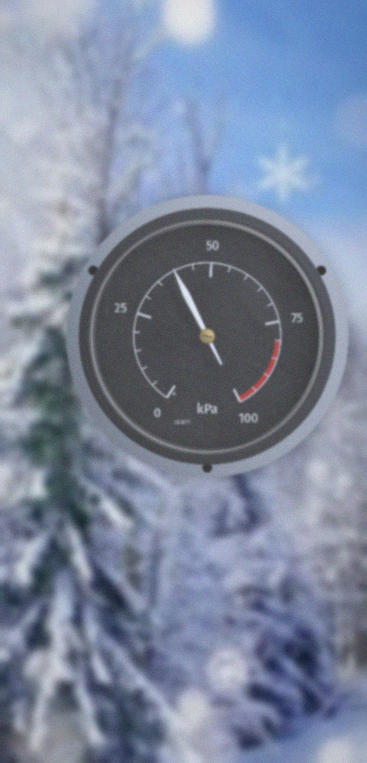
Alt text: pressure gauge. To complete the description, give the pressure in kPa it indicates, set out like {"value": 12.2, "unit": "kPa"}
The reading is {"value": 40, "unit": "kPa"}
